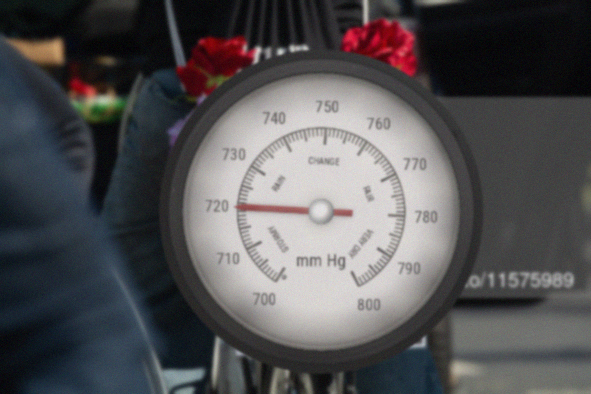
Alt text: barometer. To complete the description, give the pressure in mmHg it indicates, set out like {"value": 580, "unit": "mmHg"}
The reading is {"value": 720, "unit": "mmHg"}
